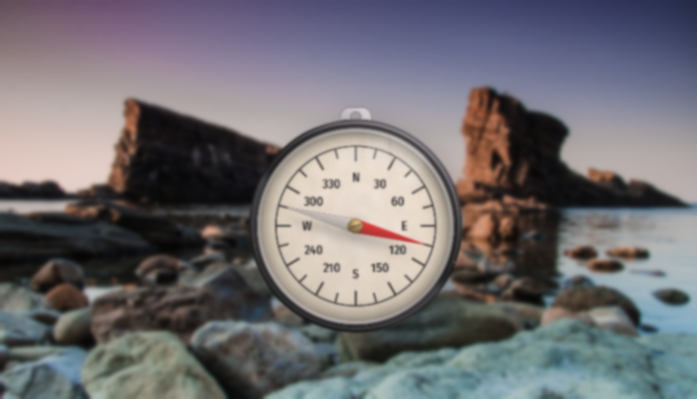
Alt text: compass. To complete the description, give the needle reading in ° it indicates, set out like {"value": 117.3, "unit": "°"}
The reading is {"value": 105, "unit": "°"}
